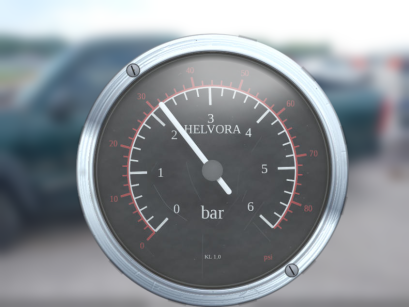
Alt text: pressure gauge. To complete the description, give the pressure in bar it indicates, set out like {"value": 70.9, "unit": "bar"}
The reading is {"value": 2.2, "unit": "bar"}
